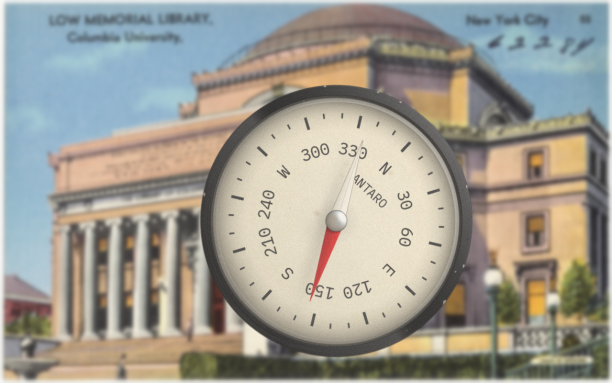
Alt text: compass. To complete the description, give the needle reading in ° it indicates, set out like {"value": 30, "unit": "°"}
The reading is {"value": 155, "unit": "°"}
